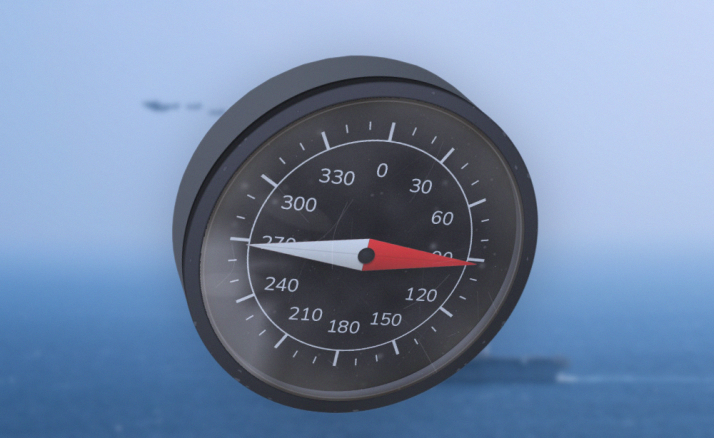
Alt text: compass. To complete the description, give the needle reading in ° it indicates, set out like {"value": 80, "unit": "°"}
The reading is {"value": 90, "unit": "°"}
